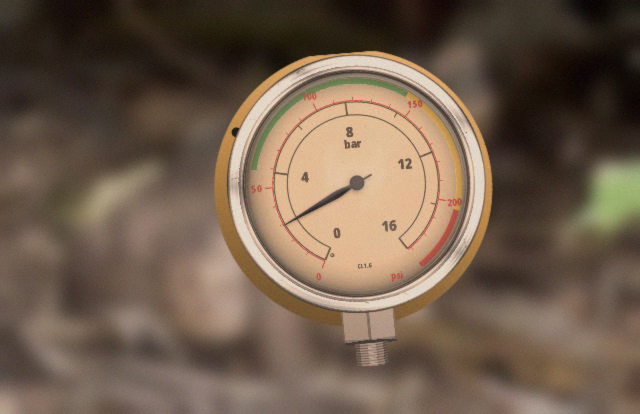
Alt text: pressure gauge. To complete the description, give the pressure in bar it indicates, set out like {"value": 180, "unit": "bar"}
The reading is {"value": 2, "unit": "bar"}
